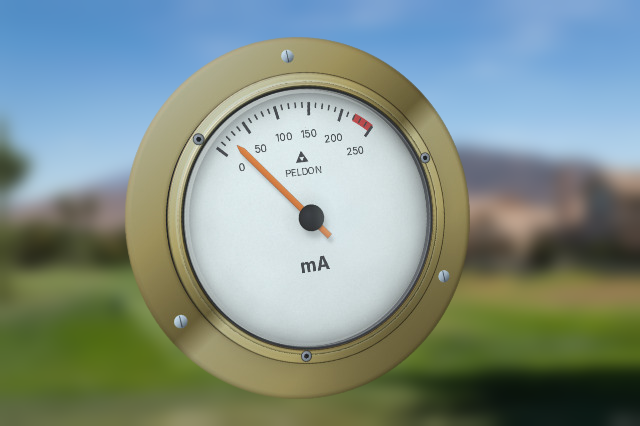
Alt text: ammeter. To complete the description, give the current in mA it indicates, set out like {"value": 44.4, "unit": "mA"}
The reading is {"value": 20, "unit": "mA"}
